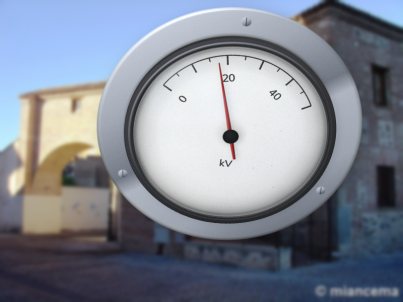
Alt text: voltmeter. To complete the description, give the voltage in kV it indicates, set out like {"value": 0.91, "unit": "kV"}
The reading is {"value": 17.5, "unit": "kV"}
